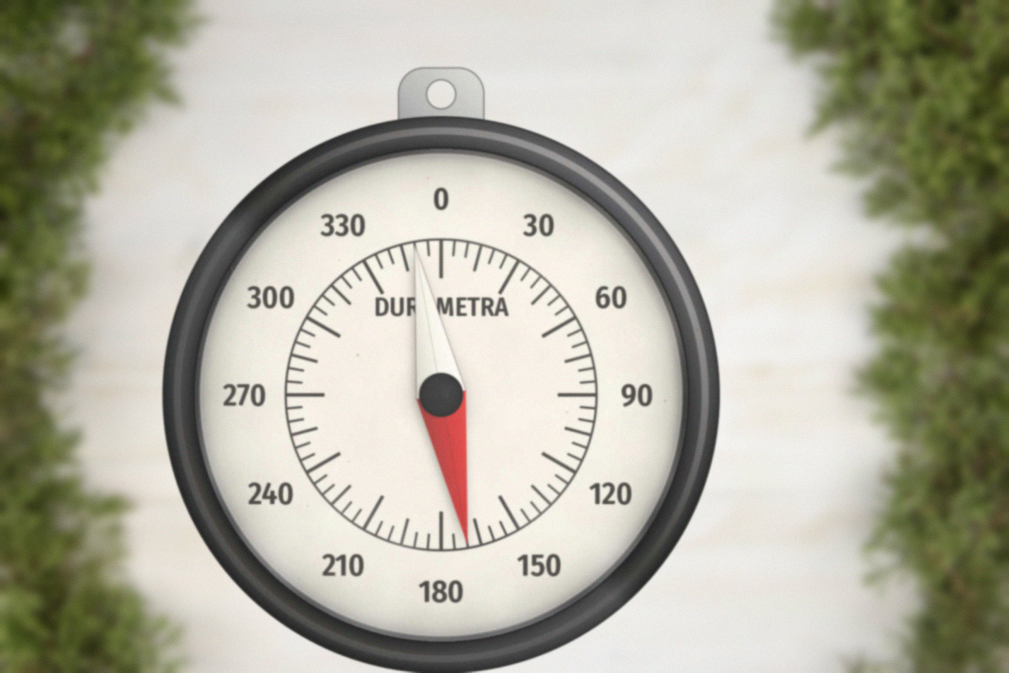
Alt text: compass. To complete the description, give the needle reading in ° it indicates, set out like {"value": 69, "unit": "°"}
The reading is {"value": 170, "unit": "°"}
